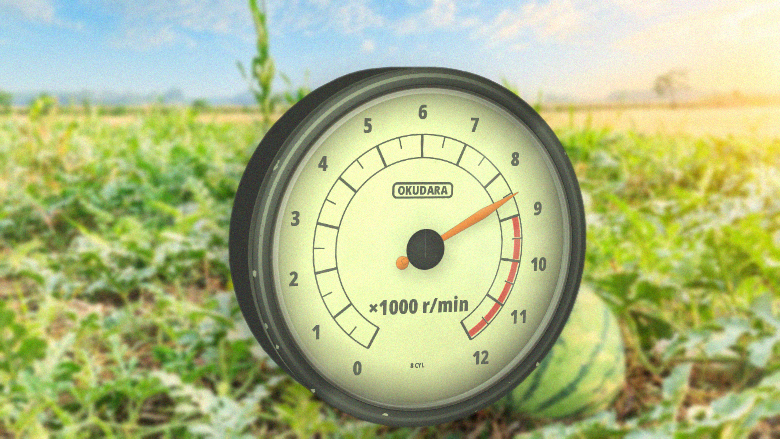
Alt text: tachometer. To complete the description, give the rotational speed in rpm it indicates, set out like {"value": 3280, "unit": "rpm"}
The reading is {"value": 8500, "unit": "rpm"}
